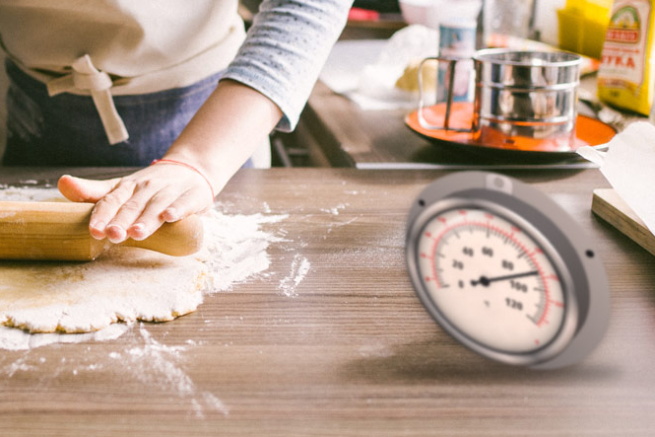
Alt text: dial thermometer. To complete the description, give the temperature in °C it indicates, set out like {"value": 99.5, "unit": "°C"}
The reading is {"value": 90, "unit": "°C"}
